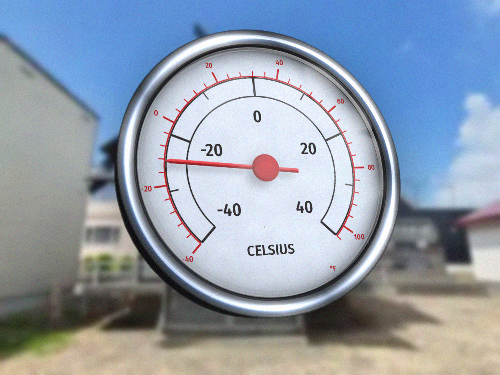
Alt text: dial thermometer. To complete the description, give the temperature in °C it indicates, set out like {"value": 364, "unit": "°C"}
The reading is {"value": -25, "unit": "°C"}
